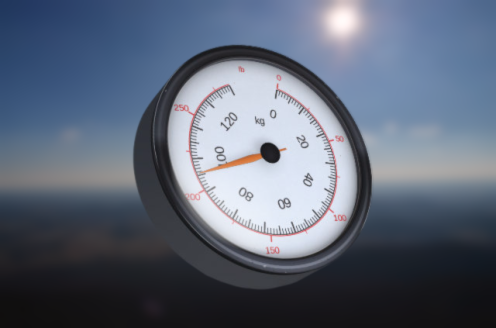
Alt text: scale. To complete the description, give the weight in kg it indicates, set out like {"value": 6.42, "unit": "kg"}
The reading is {"value": 95, "unit": "kg"}
